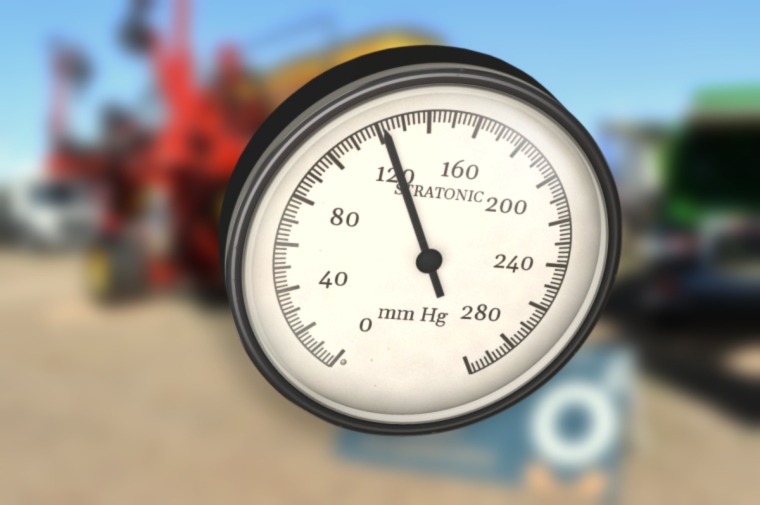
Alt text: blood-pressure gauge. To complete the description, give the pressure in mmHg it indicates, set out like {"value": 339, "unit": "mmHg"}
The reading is {"value": 122, "unit": "mmHg"}
